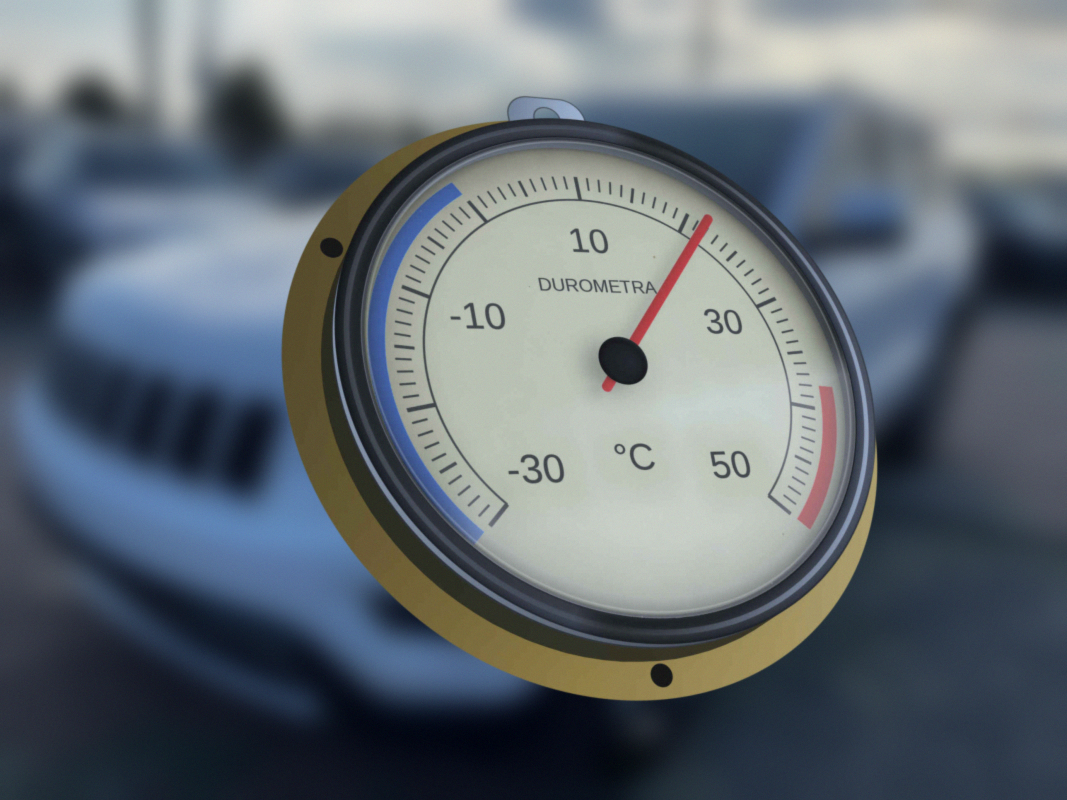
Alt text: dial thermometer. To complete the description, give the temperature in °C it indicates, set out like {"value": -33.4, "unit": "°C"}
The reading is {"value": 21.5, "unit": "°C"}
